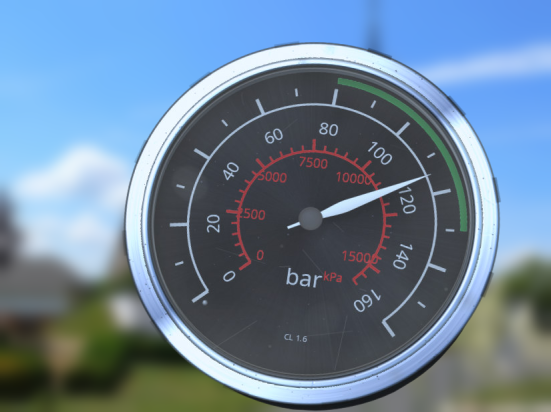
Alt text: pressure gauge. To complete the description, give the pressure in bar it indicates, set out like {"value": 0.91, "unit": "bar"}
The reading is {"value": 115, "unit": "bar"}
